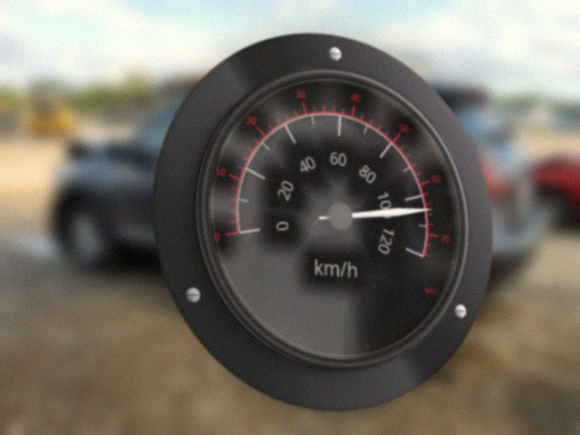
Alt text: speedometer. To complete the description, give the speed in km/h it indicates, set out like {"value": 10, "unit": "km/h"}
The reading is {"value": 105, "unit": "km/h"}
